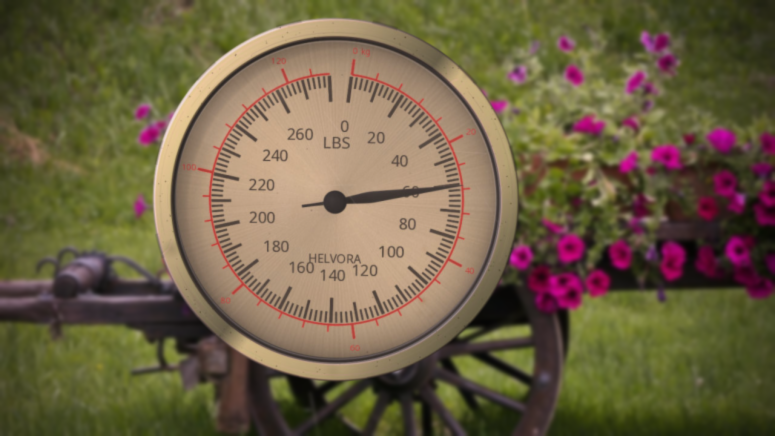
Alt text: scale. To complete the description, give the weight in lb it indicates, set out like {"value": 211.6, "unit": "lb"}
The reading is {"value": 60, "unit": "lb"}
